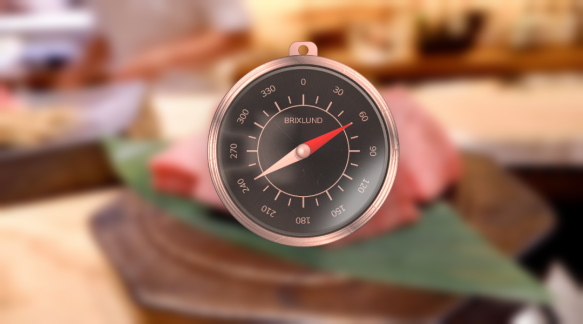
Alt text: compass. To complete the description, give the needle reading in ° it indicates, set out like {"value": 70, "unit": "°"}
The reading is {"value": 60, "unit": "°"}
